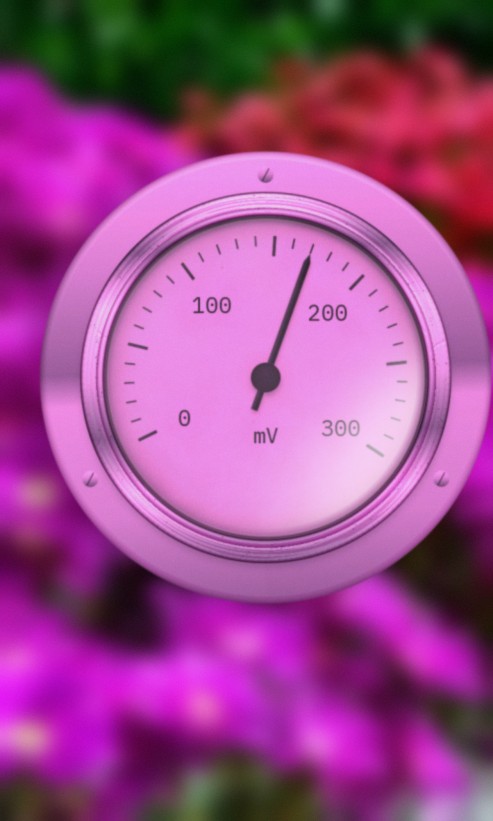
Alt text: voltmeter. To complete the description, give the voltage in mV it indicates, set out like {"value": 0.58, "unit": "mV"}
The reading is {"value": 170, "unit": "mV"}
